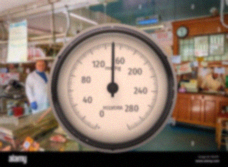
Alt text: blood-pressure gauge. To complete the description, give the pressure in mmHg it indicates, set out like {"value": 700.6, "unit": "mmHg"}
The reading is {"value": 150, "unit": "mmHg"}
